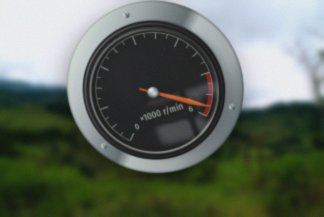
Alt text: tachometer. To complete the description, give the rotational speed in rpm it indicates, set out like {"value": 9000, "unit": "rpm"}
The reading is {"value": 5750, "unit": "rpm"}
